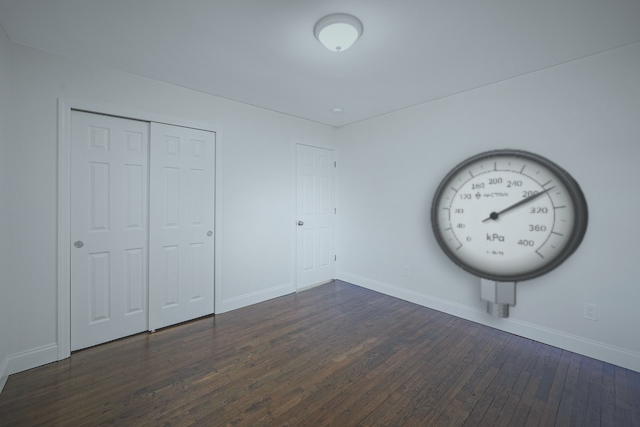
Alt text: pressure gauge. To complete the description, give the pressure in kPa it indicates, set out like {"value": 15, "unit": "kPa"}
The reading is {"value": 290, "unit": "kPa"}
